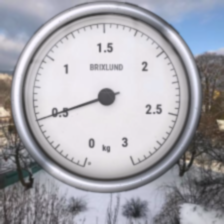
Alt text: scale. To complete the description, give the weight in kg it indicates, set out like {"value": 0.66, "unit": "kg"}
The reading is {"value": 0.5, "unit": "kg"}
